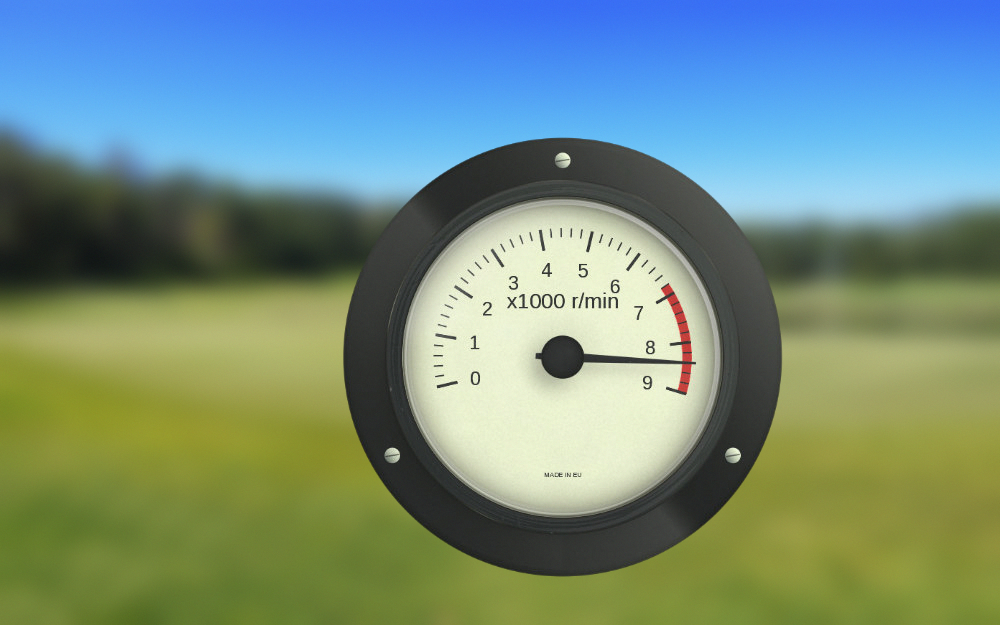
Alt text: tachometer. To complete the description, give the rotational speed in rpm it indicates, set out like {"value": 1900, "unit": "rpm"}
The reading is {"value": 8400, "unit": "rpm"}
